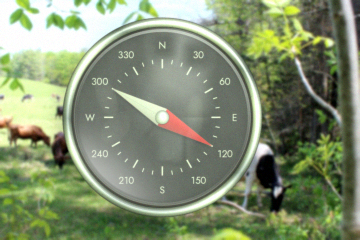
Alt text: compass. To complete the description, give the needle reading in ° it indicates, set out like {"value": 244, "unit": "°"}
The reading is {"value": 120, "unit": "°"}
